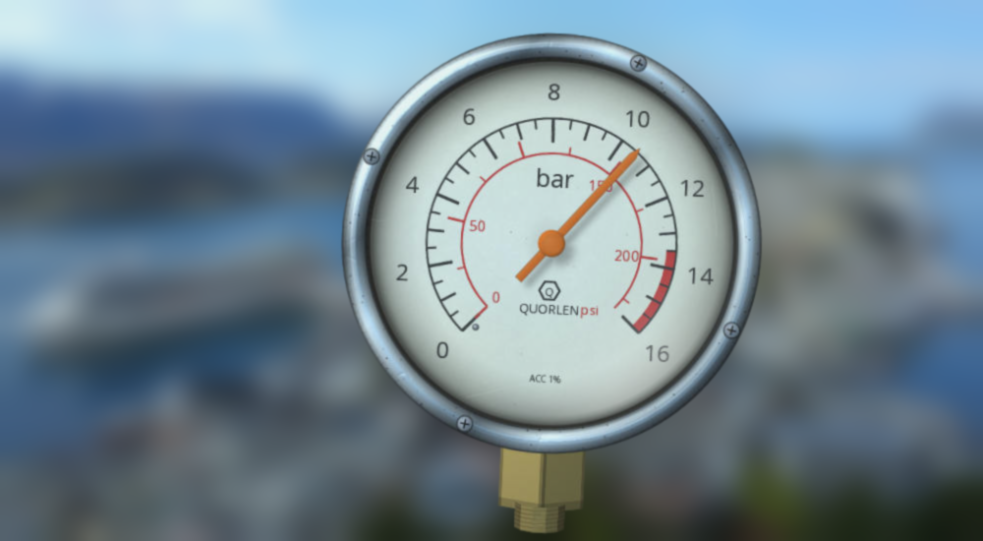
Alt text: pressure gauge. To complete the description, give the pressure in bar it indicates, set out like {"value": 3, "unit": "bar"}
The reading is {"value": 10.5, "unit": "bar"}
